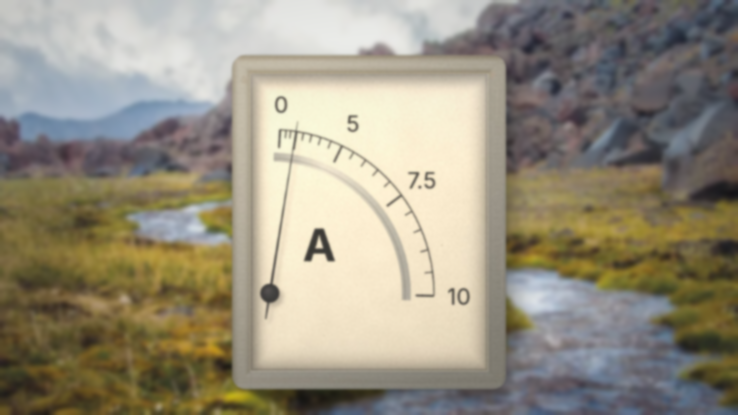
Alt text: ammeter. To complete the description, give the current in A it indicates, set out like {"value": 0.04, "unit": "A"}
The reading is {"value": 2.5, "unit": "A"}
